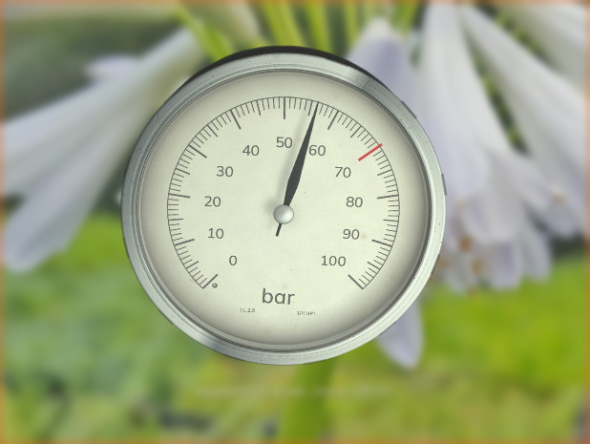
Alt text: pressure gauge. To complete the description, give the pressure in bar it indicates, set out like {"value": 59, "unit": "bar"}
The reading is {"value": 56, "unit": "bar"}
